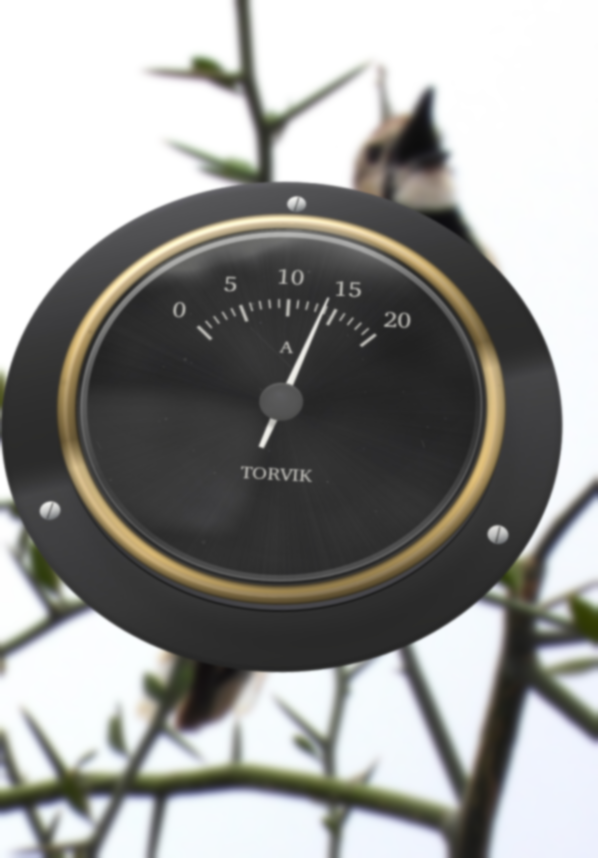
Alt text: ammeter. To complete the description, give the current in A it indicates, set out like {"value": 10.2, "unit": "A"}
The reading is {"value": 14, "unit": "A"}
